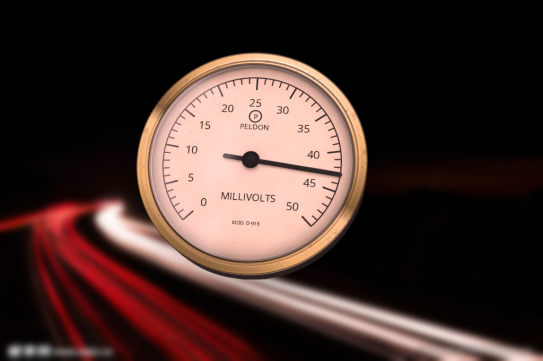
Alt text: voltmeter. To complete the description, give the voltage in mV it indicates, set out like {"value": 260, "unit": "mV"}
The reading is {"value": 43, "unit": "mV"}
